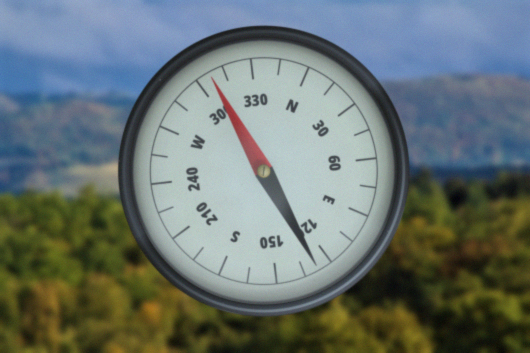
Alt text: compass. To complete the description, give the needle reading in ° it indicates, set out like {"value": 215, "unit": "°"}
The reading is {"value": 307.5, "unit": "°"}
